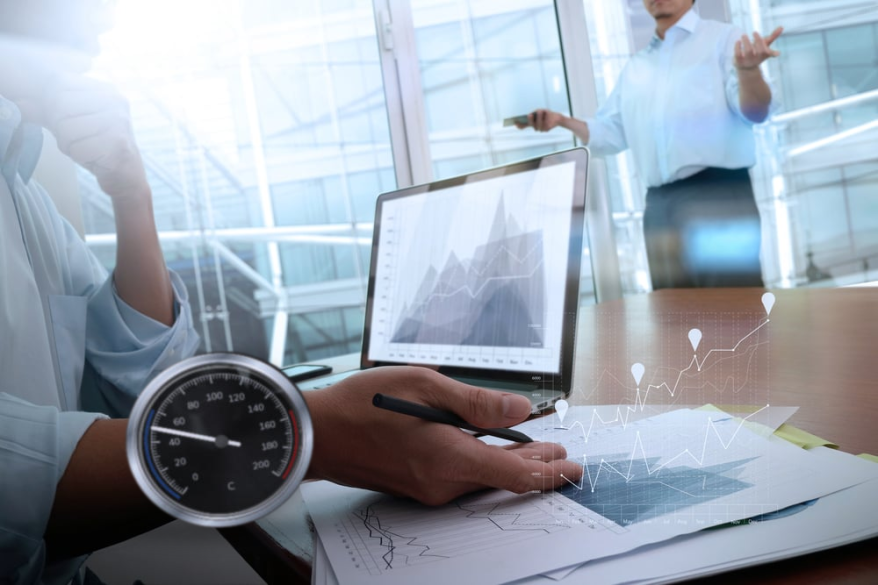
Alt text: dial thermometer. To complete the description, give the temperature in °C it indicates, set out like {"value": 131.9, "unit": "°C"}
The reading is {"value": 50, "unit": "°C"}
